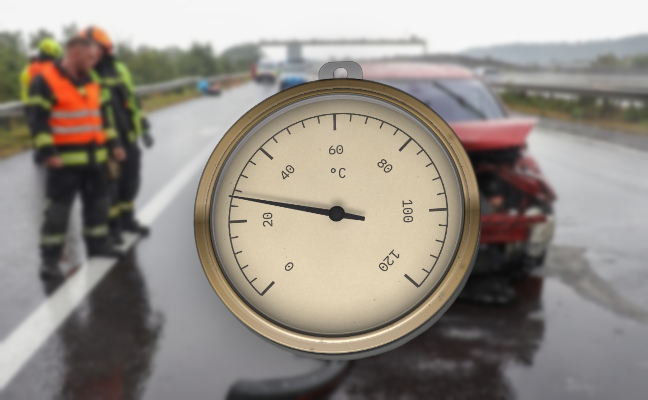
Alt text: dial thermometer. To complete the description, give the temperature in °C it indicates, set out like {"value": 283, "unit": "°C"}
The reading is {"value": 26, "unit": "°C"}
